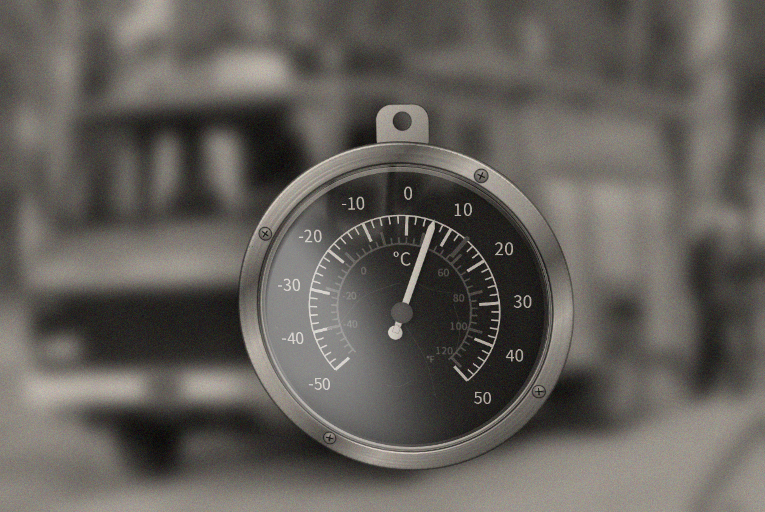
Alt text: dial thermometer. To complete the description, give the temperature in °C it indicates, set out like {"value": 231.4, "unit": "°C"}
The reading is {"value": 6, "unit": "°C"}
